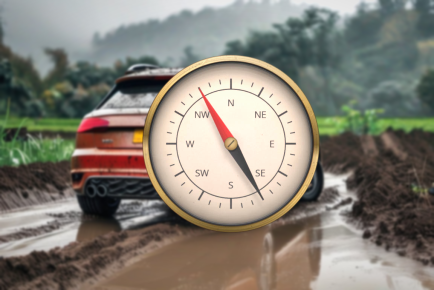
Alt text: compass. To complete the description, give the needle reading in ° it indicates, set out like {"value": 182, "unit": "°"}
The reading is {"value": 330, "unit": "°"}
